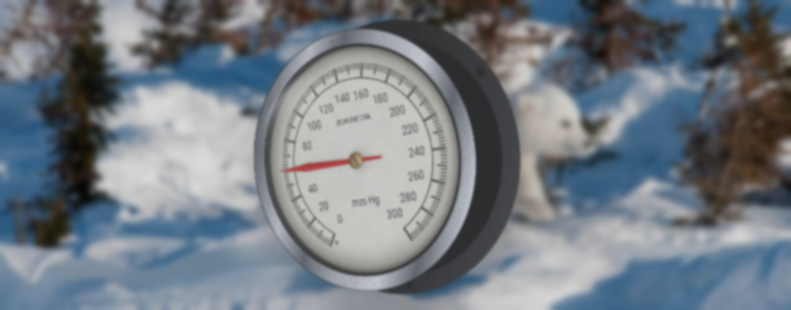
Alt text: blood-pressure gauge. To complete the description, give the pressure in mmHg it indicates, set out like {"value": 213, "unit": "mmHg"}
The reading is {"value": 60, "unit": "mmHg"}
